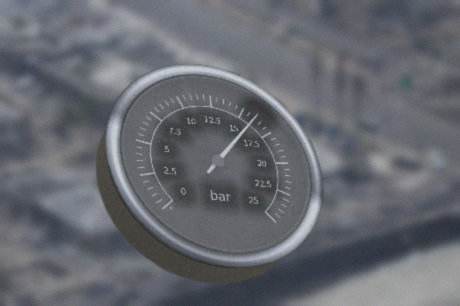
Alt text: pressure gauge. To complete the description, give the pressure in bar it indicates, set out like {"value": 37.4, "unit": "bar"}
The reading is {"value": 16, "unit": "bar"}
